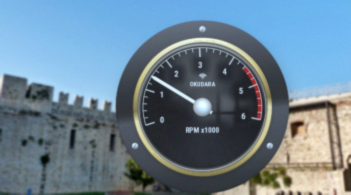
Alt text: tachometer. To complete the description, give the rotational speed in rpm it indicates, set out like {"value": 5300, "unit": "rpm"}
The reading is {"value": 1400, "unit": "rpm"}
